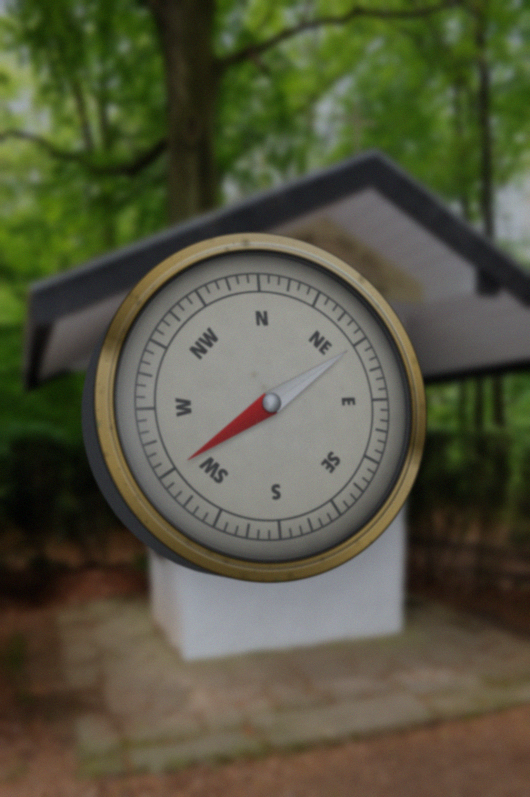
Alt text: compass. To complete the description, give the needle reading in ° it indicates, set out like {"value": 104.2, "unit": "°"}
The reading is {"value": 240, "unit": "°"}
